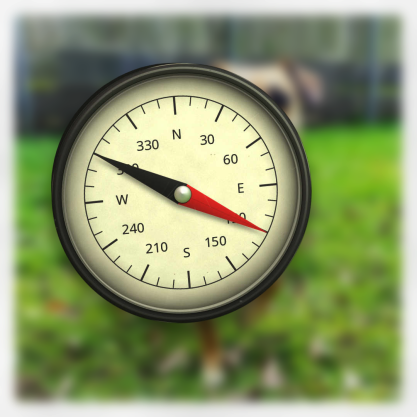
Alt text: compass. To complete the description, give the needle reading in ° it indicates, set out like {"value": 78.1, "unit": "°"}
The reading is {"value": 120, "unit": "°"}
